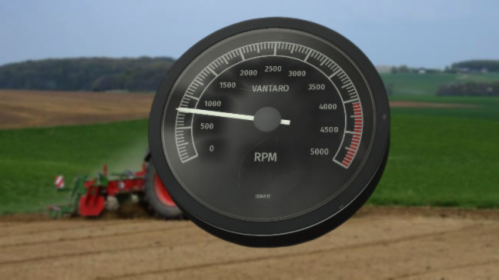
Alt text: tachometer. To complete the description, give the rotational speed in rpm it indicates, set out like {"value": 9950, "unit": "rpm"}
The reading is {"value": 750, "unit": "rpm"}
